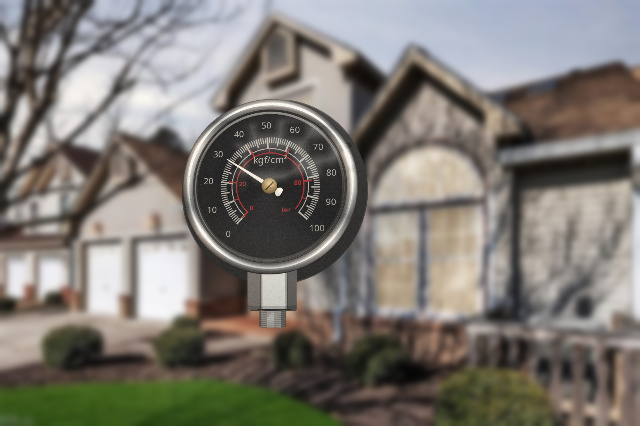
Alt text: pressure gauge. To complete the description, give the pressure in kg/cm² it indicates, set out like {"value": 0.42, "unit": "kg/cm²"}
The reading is {"value": 30, "unit": "kg/cm²"}
